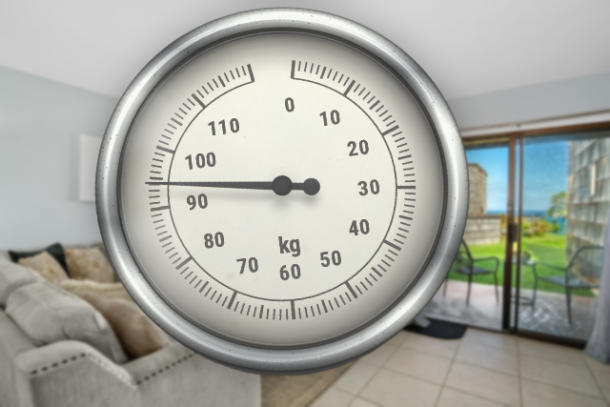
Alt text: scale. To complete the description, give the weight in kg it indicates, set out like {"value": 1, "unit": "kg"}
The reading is {"value": 94, "unit": "kg"}
